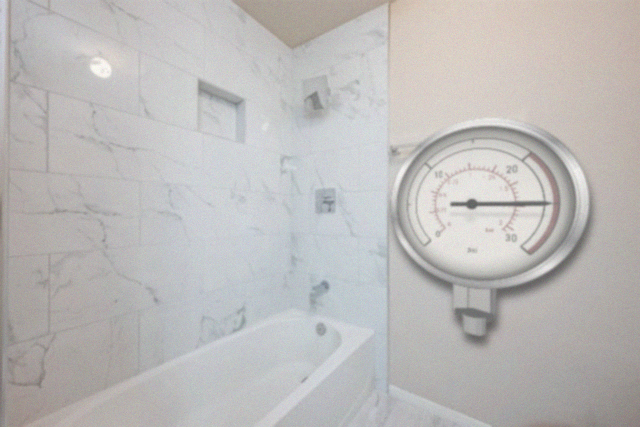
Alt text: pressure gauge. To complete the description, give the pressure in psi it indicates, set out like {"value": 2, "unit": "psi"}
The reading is {"value": 25, "unit": "psi"}
